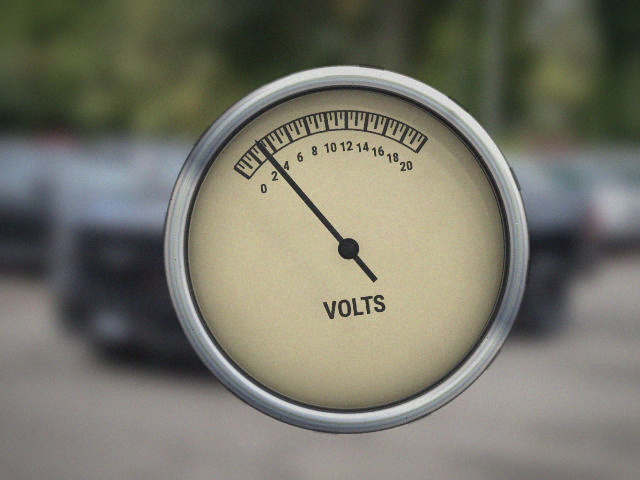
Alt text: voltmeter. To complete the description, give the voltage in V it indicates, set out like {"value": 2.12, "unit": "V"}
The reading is {"value": 3, "unit": "V"}
